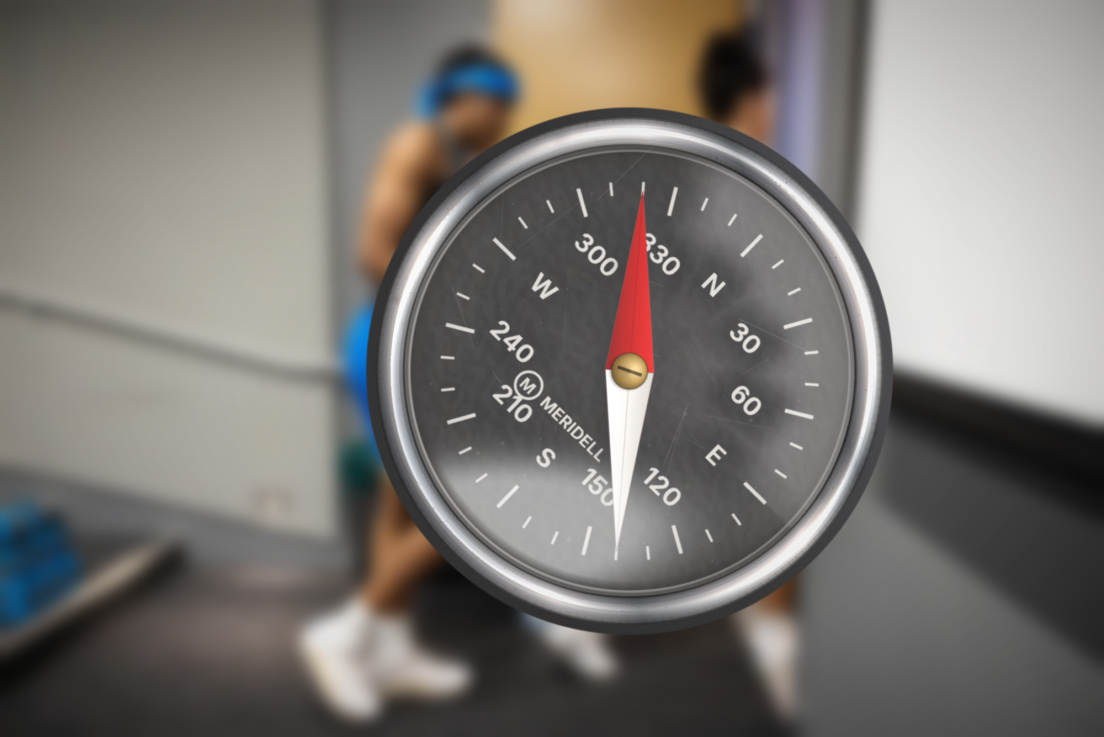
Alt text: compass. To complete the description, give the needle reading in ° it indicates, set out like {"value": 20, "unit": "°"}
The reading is {"value": 320, "unit": "°"}
